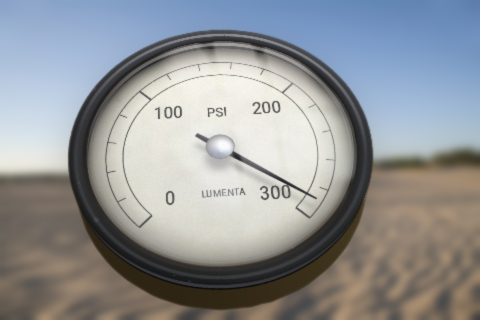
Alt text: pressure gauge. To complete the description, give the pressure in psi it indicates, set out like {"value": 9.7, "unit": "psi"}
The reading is {"value": 290, "unit": "psi"}
